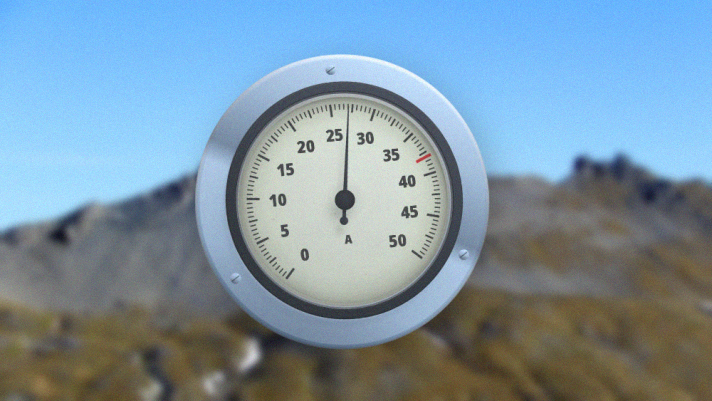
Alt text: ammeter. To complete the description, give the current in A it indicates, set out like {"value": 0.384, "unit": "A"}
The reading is {"value": 27, "unit": "A"}
